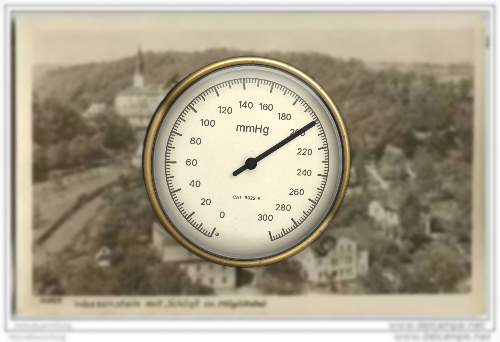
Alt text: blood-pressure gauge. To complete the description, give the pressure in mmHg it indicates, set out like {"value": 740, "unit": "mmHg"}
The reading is {"value": 200, "unit": "mmHg"}
